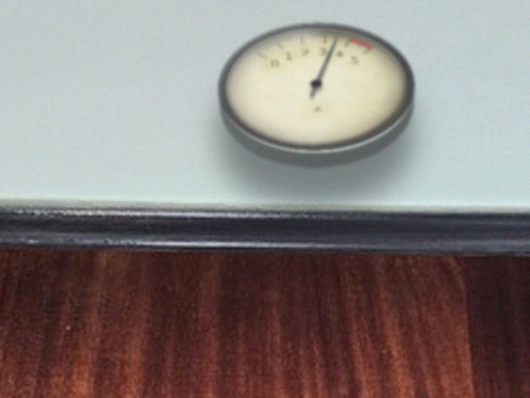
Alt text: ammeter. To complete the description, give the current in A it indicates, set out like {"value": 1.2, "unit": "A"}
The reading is {"value": 3.5, "unit": "A"}
